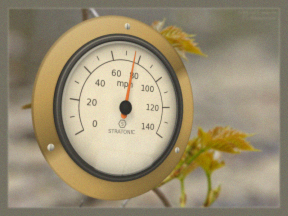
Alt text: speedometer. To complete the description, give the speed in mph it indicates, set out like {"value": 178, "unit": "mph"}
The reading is {"value": 75, "unit": "mph"}
